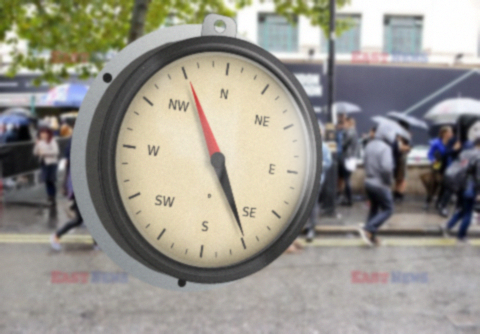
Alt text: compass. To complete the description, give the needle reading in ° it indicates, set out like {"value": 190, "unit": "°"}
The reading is {"value": 330, "unit": "°"}
